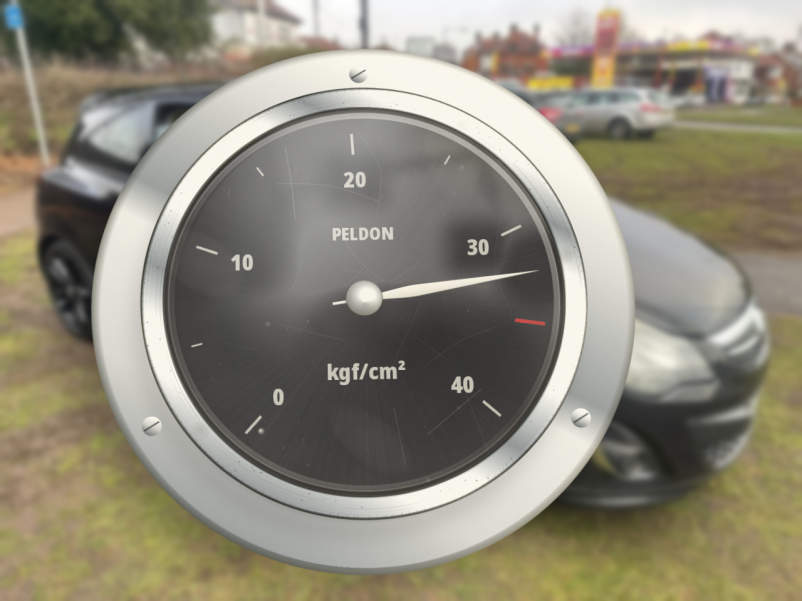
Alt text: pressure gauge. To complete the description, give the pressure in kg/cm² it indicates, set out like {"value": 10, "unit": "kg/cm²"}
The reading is {"value": 32.5, "unit": "kg/cm²"}
